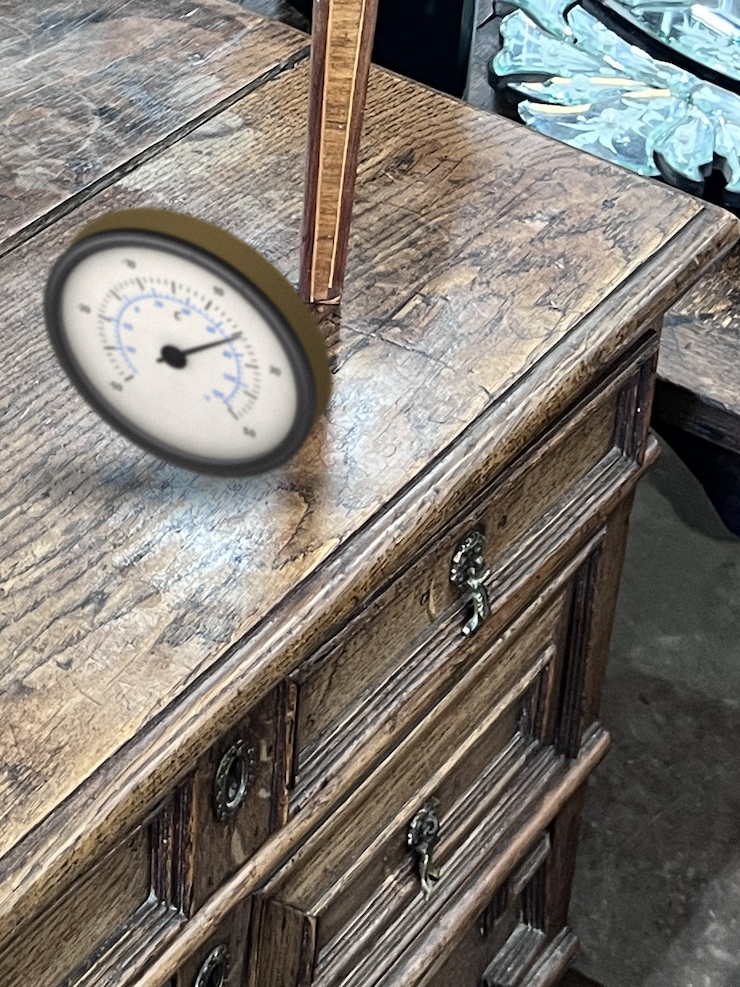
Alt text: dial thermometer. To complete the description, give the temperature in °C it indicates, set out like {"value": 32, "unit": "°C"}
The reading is {"value": 20, "unit": "°C"}
